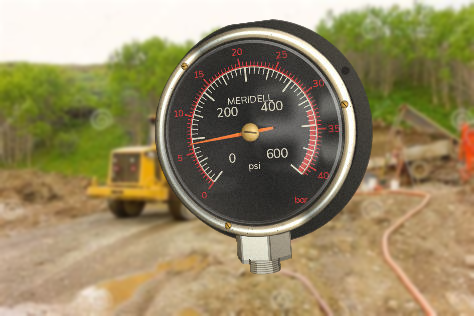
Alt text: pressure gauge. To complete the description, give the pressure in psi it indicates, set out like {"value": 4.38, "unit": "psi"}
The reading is {"value": 90, "unit": "psi"}
